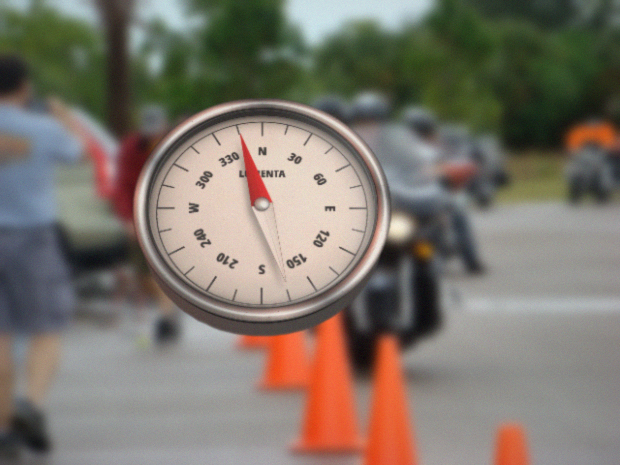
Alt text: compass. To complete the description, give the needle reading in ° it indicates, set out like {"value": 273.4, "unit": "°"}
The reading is {"value": 345, "unit": "°"}
